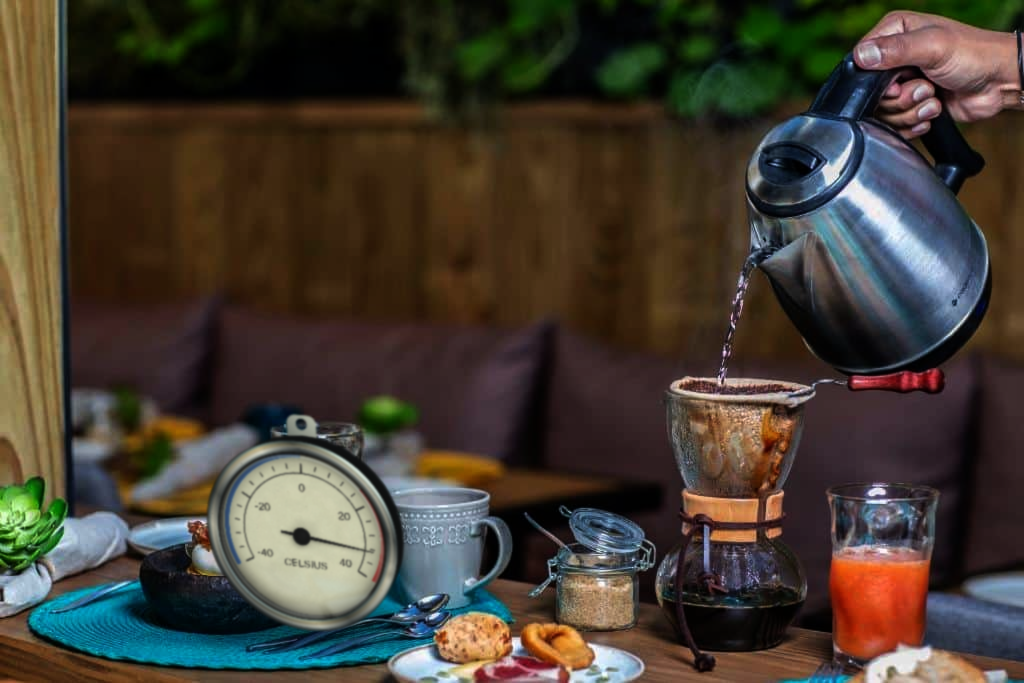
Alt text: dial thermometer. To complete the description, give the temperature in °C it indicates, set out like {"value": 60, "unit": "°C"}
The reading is {"value": 32, "unit": "°C"}
